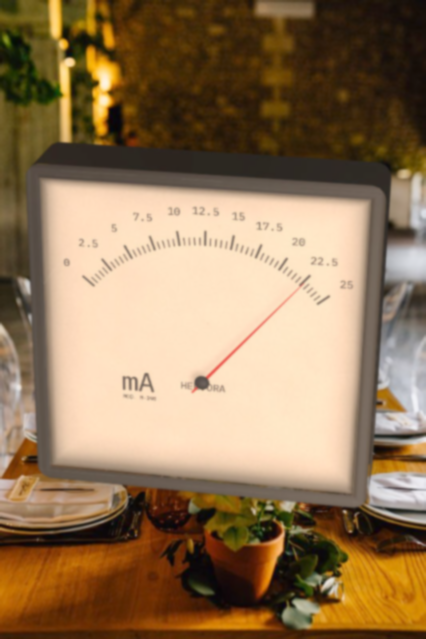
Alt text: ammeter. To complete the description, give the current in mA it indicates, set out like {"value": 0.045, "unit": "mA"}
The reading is {"value": 22.5, "unit": "mA"}
